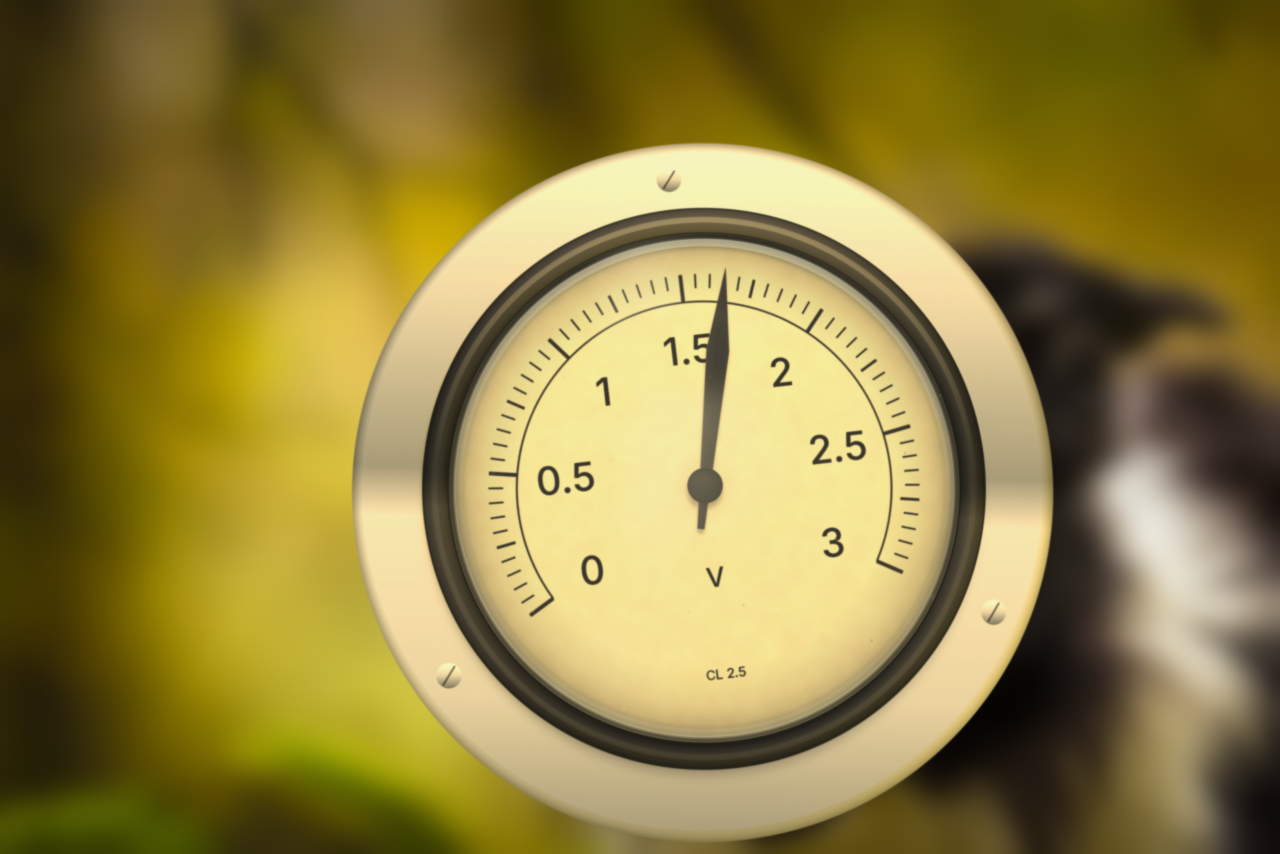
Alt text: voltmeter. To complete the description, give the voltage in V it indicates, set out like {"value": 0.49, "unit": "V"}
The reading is {"value": 1.65, "unit": "V"}
